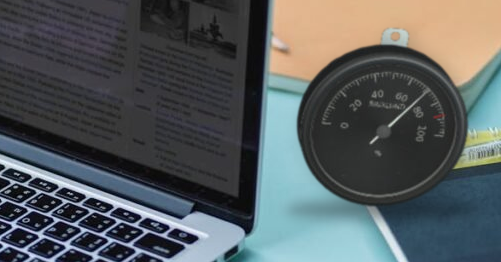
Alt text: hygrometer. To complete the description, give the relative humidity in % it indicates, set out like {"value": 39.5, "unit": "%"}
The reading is {"value": 70, "unit": "%"}
